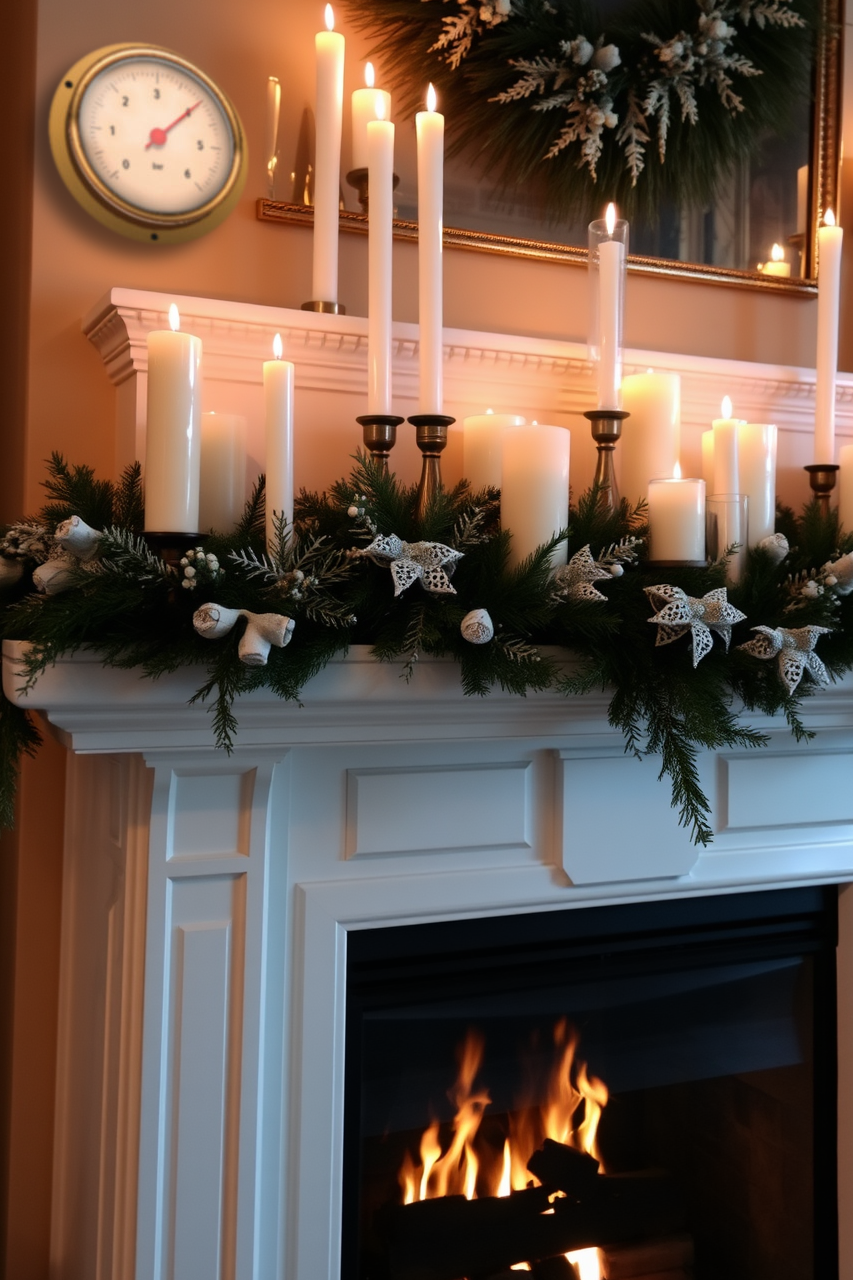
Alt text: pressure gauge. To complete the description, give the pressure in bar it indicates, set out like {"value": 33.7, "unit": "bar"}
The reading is {"value": 4, "unit": "bar"}
